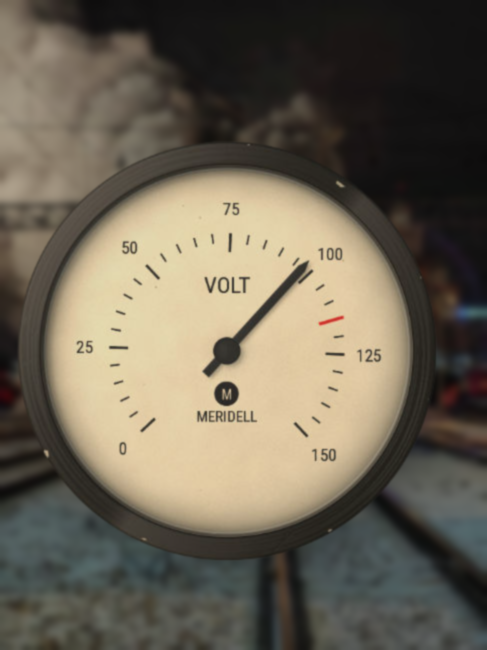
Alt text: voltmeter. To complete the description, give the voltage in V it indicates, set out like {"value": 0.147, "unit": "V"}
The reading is {"value": 97.5, "unit": "V"}
